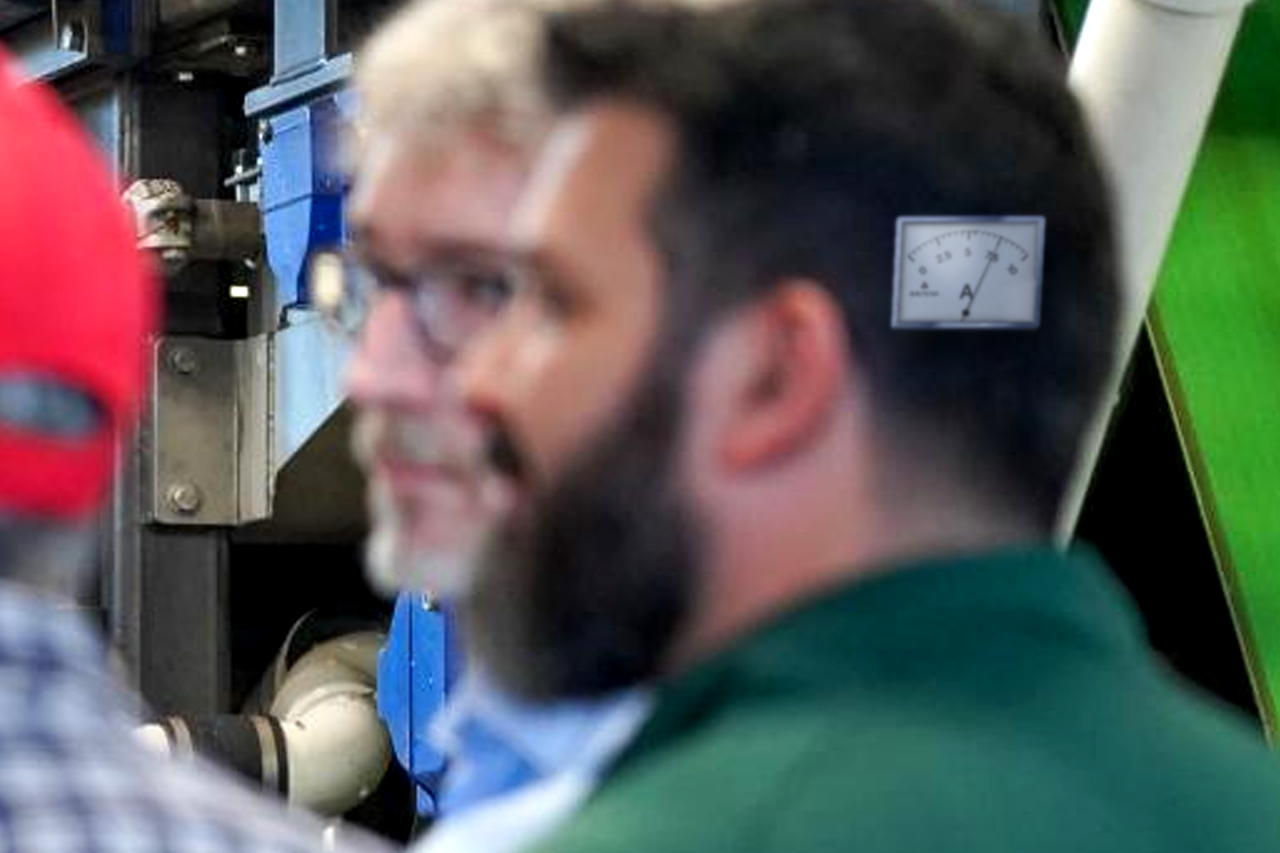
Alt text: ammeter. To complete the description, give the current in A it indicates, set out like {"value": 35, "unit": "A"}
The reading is {"value": 7.5, "unit": "A"}
